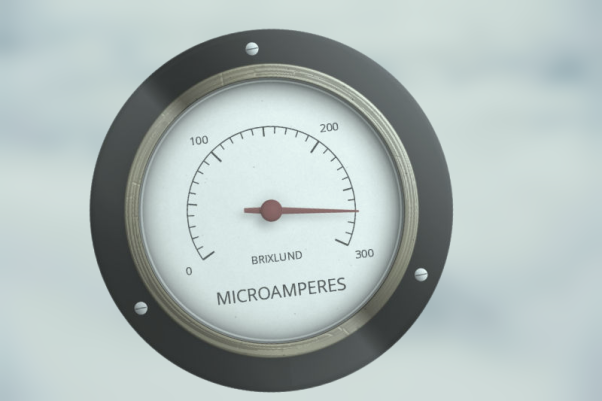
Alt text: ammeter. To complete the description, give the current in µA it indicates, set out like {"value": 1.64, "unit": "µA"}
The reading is {"value": 270, "unit": "µA"}
